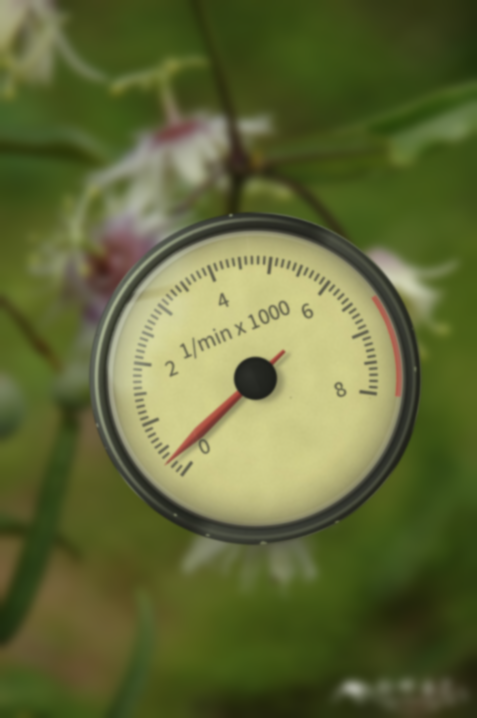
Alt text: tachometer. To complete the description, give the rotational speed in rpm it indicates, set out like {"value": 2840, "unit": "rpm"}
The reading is {"value": 300, "unit": "rpm"}
